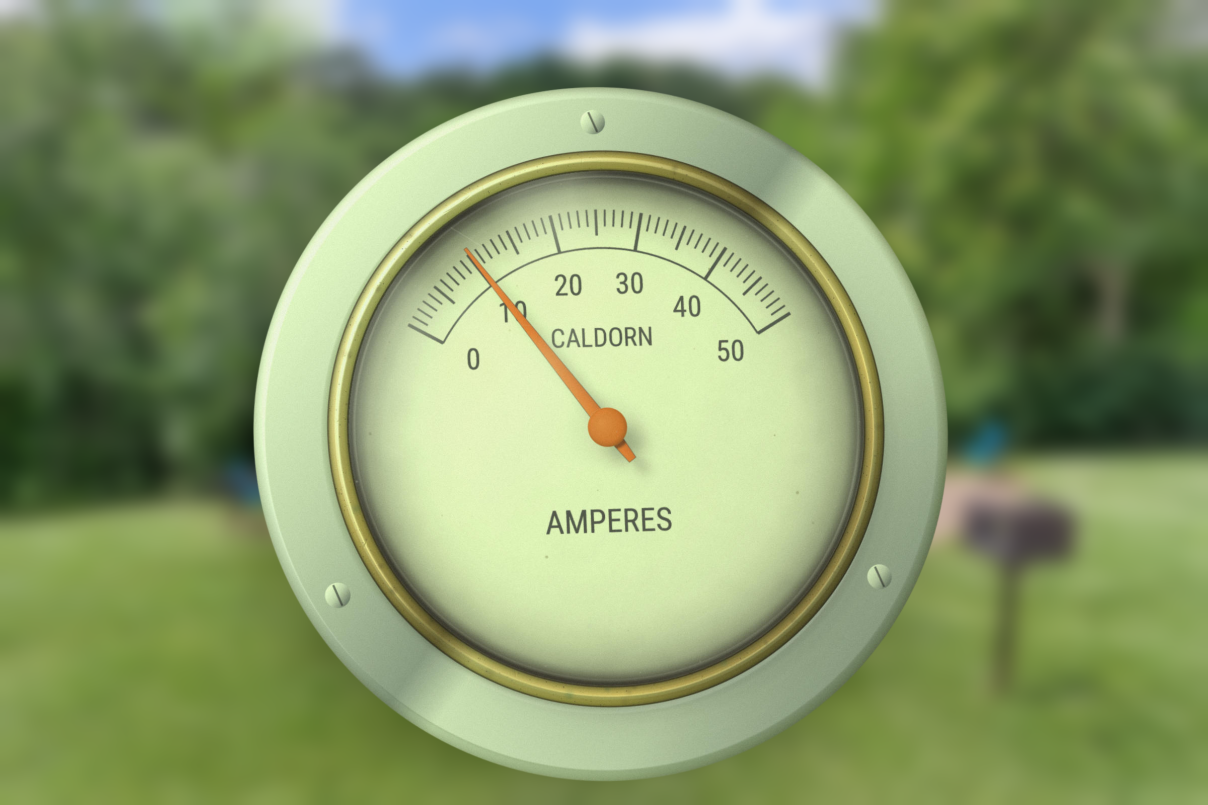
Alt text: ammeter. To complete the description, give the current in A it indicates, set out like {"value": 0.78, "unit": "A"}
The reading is {"value": 10, "unit": "A"}
